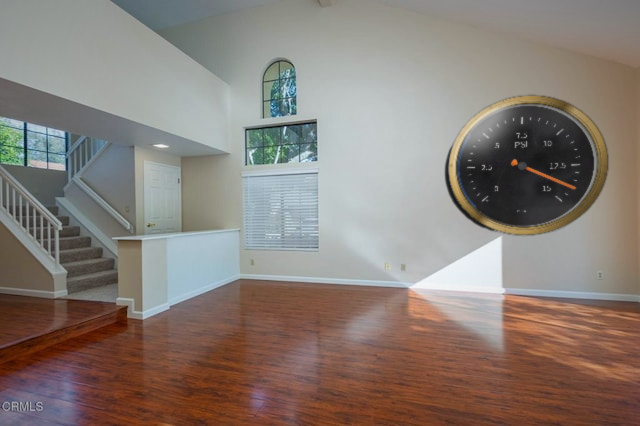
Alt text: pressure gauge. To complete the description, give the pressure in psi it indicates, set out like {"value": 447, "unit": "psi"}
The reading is {"value": 14, "unit": "psi"}
